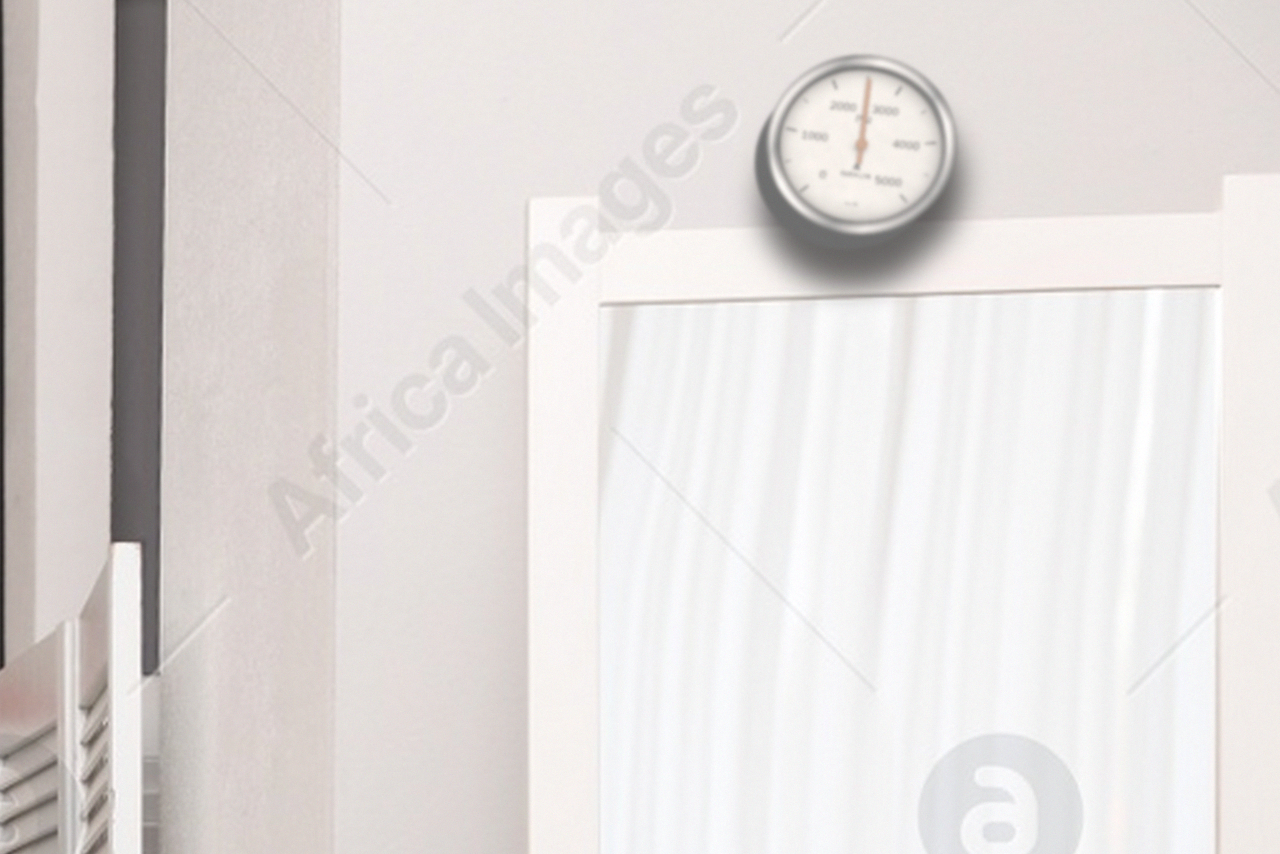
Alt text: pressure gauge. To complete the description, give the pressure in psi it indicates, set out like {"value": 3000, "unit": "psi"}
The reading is {"value": 2500, "unit": "psi"}
